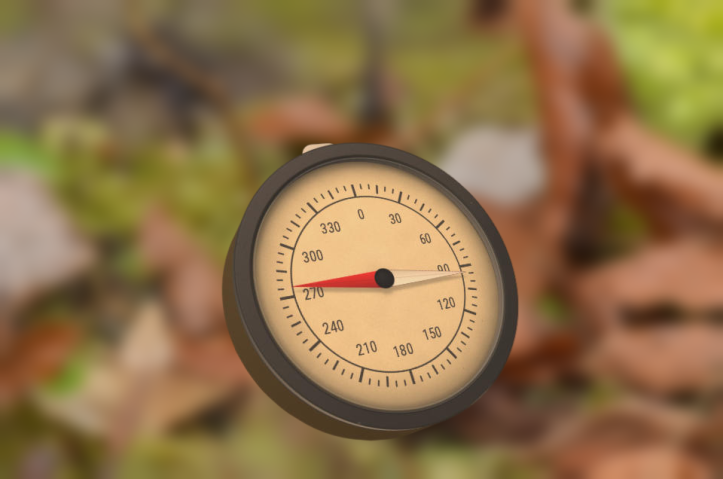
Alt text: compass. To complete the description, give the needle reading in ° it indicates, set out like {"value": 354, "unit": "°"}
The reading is {"value": 275, "unit": "°"}
